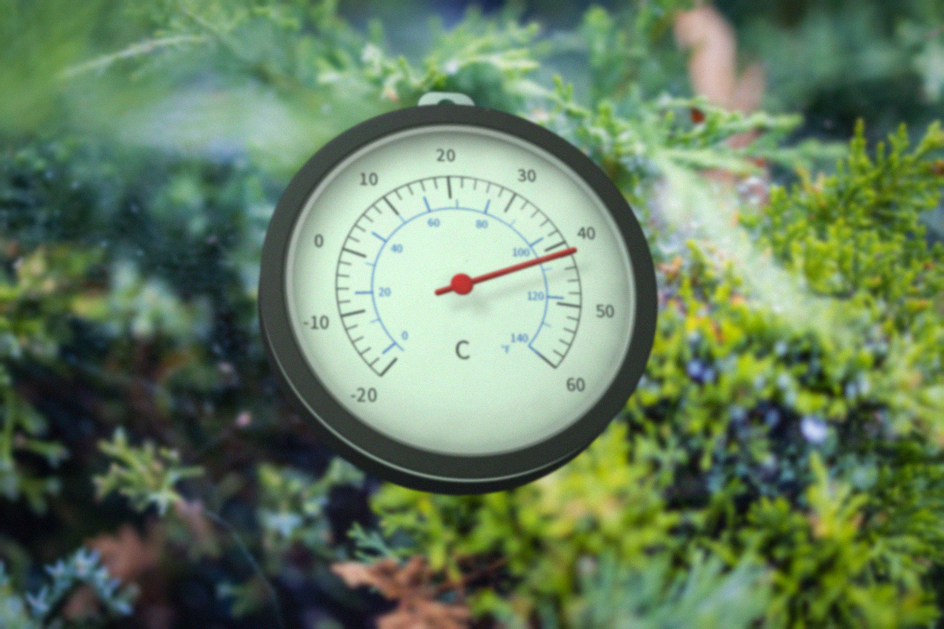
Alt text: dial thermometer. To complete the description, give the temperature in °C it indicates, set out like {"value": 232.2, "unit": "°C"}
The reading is {"value": 42, "unit": "°C"}
